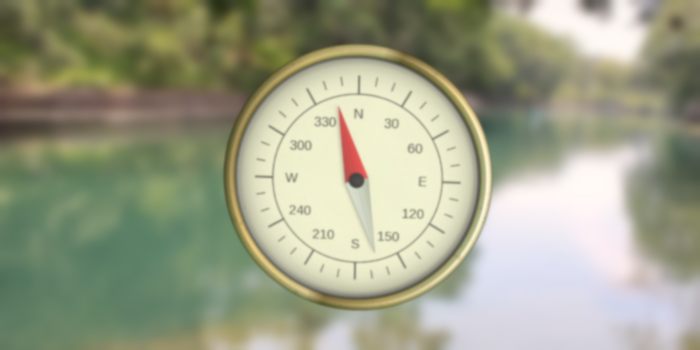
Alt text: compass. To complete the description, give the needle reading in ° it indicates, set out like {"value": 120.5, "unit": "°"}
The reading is {"value": 345, "unit": "°"}
